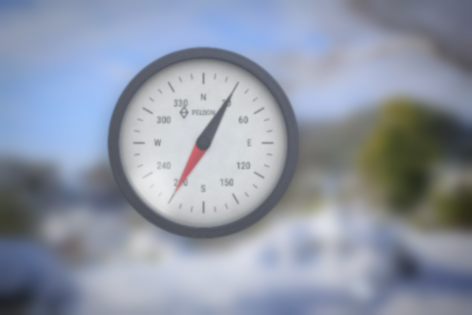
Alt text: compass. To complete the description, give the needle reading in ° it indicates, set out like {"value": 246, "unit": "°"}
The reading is {"value": 210, "unit": "°"}
